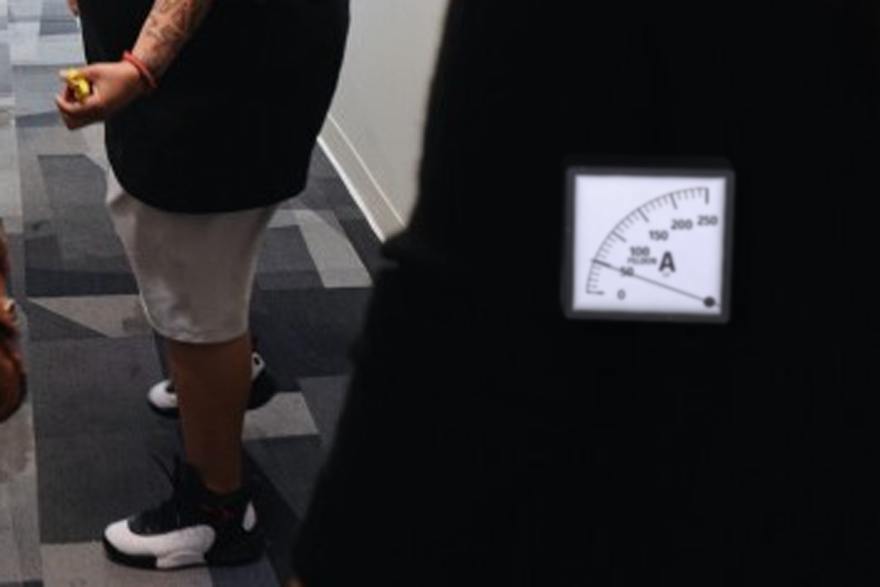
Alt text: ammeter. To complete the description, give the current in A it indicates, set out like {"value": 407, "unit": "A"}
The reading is {"value": 50, "unit": "A"}
